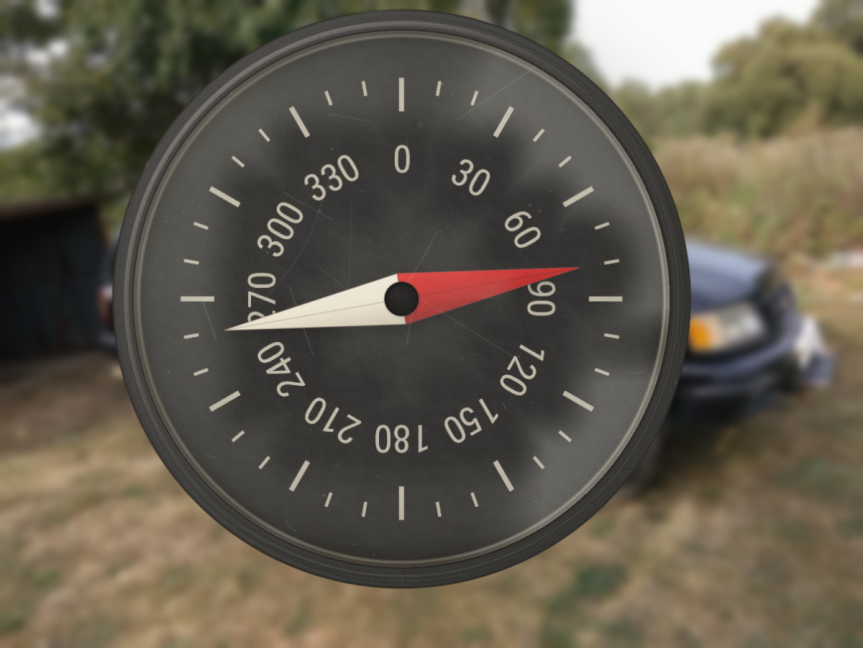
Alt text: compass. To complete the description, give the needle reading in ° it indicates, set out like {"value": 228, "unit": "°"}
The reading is {"value": 80, "unit": "°"}
